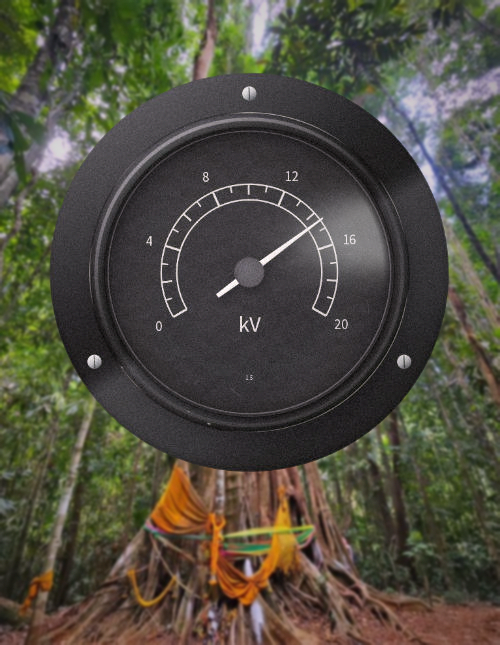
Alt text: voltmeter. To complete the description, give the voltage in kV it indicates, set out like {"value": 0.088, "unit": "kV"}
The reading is {"value": 14.5, "unit": "kV"}
